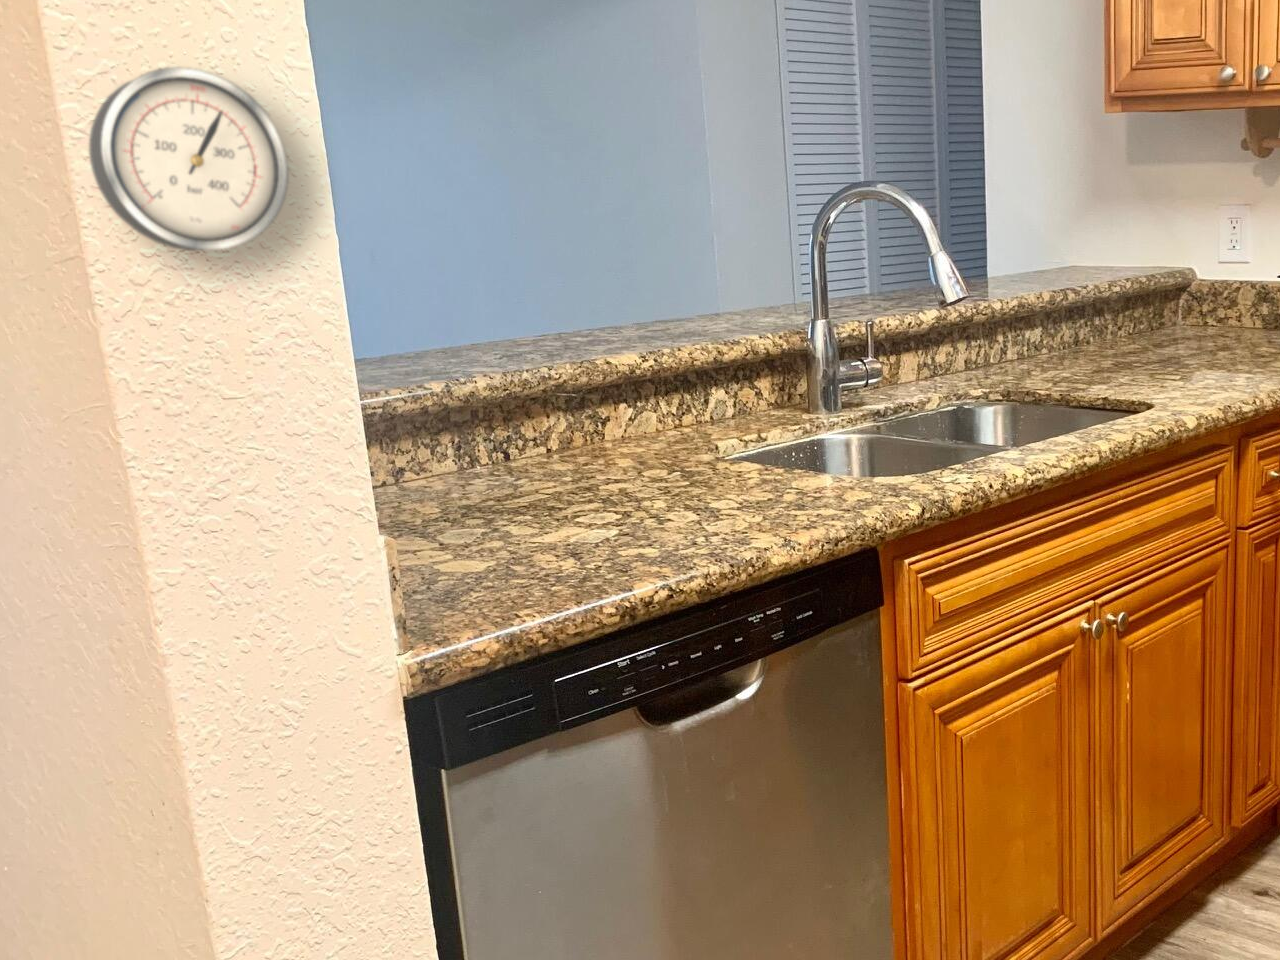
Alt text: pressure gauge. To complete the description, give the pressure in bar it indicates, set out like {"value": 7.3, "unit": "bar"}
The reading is {"value": 240, "unit": "bar"}
